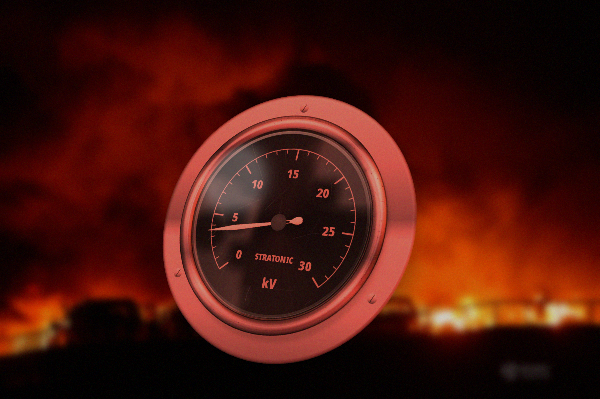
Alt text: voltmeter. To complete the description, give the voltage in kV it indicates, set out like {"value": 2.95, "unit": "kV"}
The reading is {"value": 3.5, "unit": "kV"}
